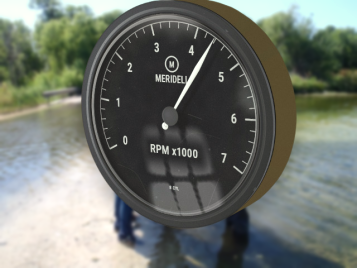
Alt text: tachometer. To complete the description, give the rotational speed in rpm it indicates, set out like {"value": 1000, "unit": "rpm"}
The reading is {"value": 4400, "unit": "rpm"}
